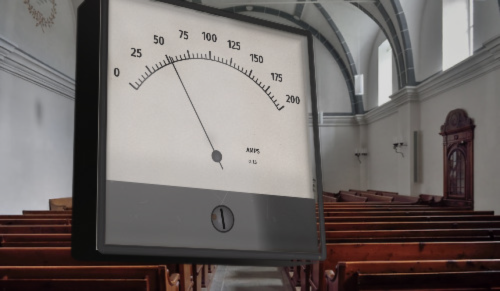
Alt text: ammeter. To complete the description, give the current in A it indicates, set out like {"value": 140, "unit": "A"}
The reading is {"value": 50, "unit": "A"}
